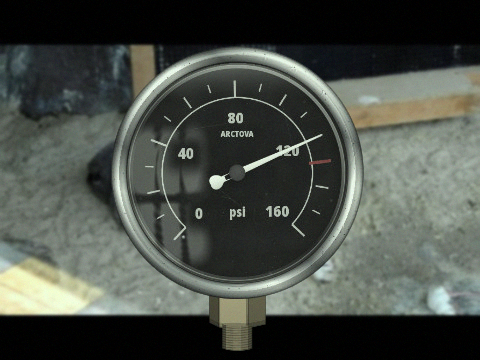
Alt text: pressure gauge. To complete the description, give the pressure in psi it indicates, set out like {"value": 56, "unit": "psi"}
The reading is {"value": 120, "unit": "psi"}
